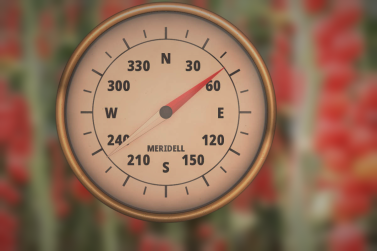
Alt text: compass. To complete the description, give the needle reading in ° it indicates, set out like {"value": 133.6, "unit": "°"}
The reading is {"value": 52.5, "unit": "°"}
